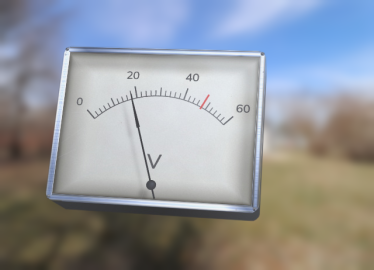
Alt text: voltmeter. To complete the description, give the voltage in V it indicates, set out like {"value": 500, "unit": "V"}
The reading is {"value": 18, "unit": "V"}
